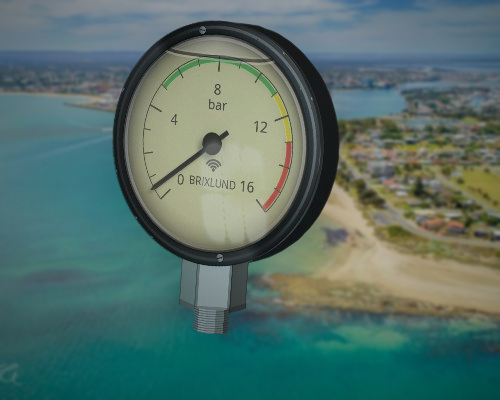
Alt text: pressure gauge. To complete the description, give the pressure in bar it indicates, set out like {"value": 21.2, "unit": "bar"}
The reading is {"value": 0.5, "unit": "bar"}
